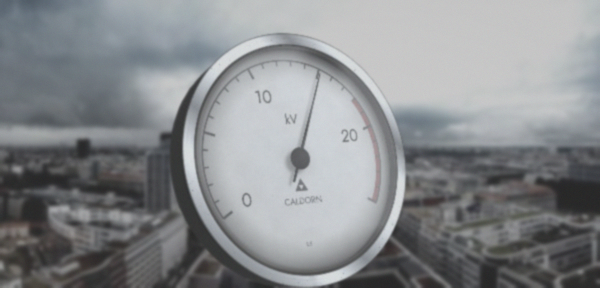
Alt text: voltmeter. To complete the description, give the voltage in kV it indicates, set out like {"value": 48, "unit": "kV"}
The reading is {"value": 15, "unit": "kV"}
